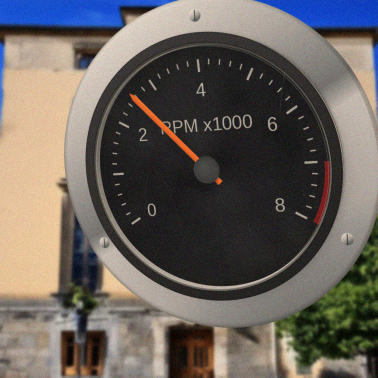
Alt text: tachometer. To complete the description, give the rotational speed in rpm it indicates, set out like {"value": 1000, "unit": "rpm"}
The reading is {"value": 2600, "unit": "rpm"}
